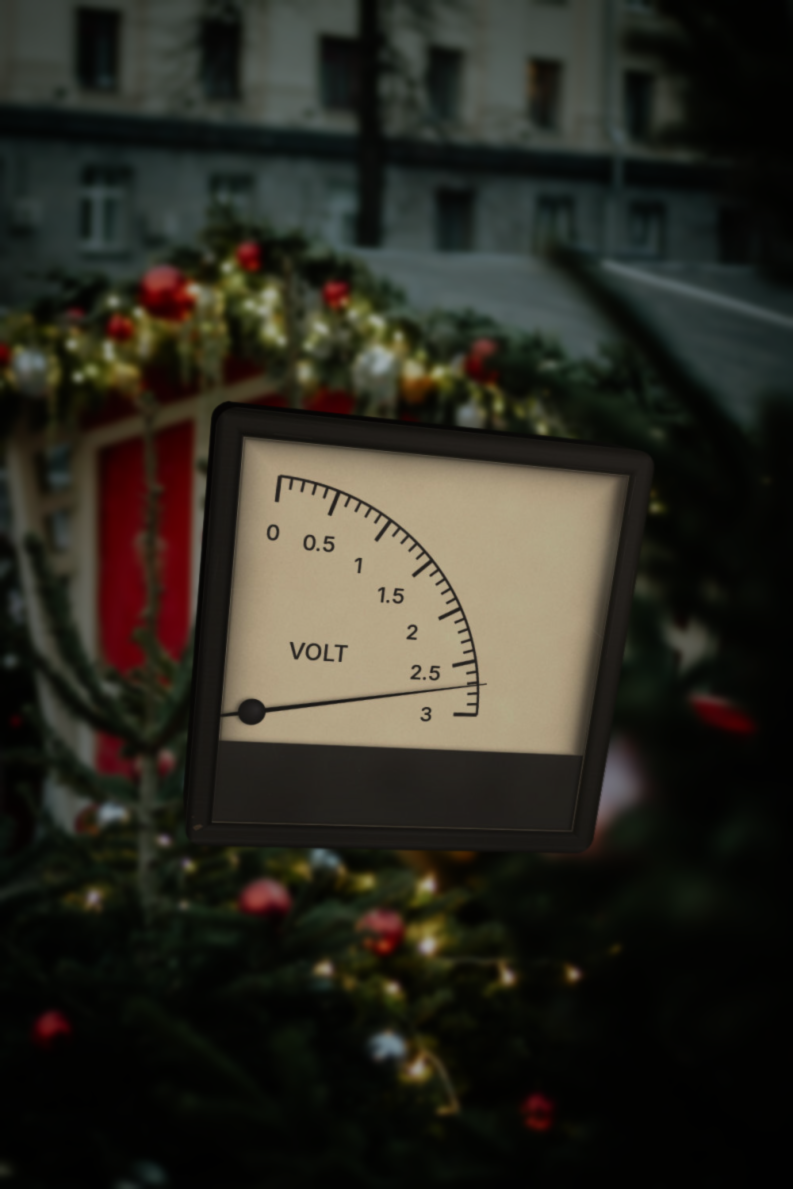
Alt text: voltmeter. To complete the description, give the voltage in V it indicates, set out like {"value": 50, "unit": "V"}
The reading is {"value": 2.7, "unit": "V"}
